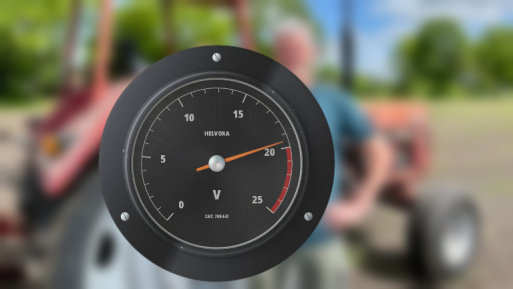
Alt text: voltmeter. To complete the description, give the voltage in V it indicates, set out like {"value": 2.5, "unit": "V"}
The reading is {"value": 19.5, "unit": "V"}
